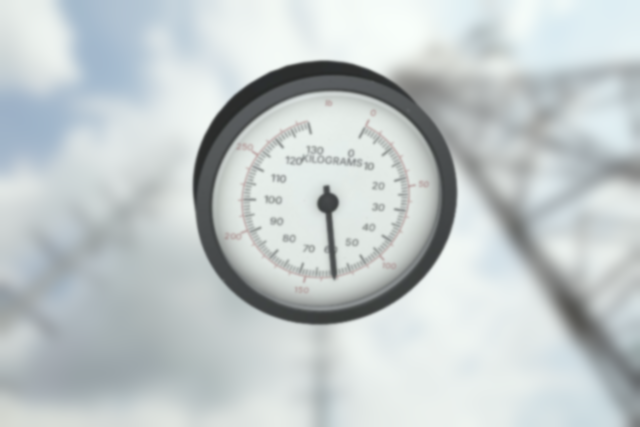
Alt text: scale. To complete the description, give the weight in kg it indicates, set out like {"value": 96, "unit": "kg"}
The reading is {"value": 60, "unit": "kg"}
